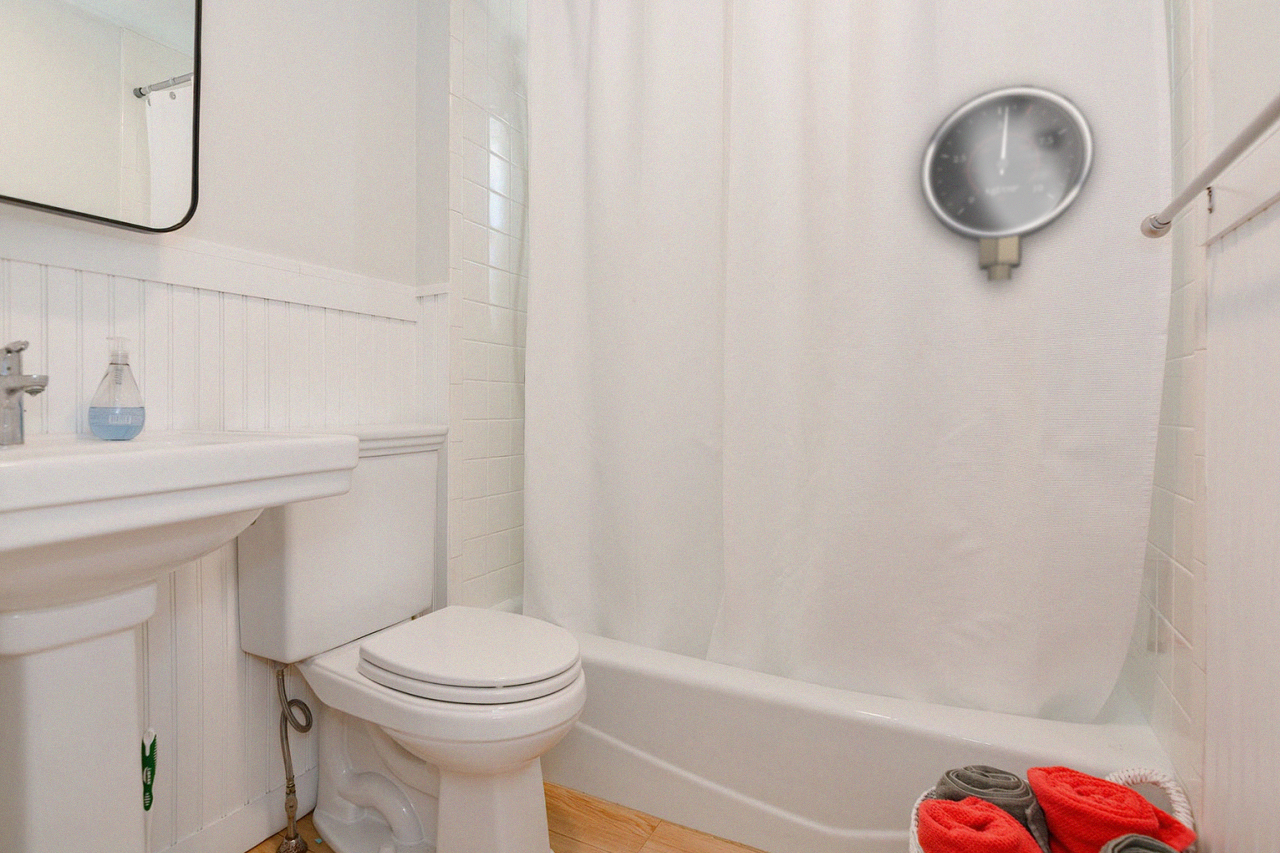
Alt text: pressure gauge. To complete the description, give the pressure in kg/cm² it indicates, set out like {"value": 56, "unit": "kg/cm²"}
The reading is {"value": 5.25, "unit": "kg/cm²"}
